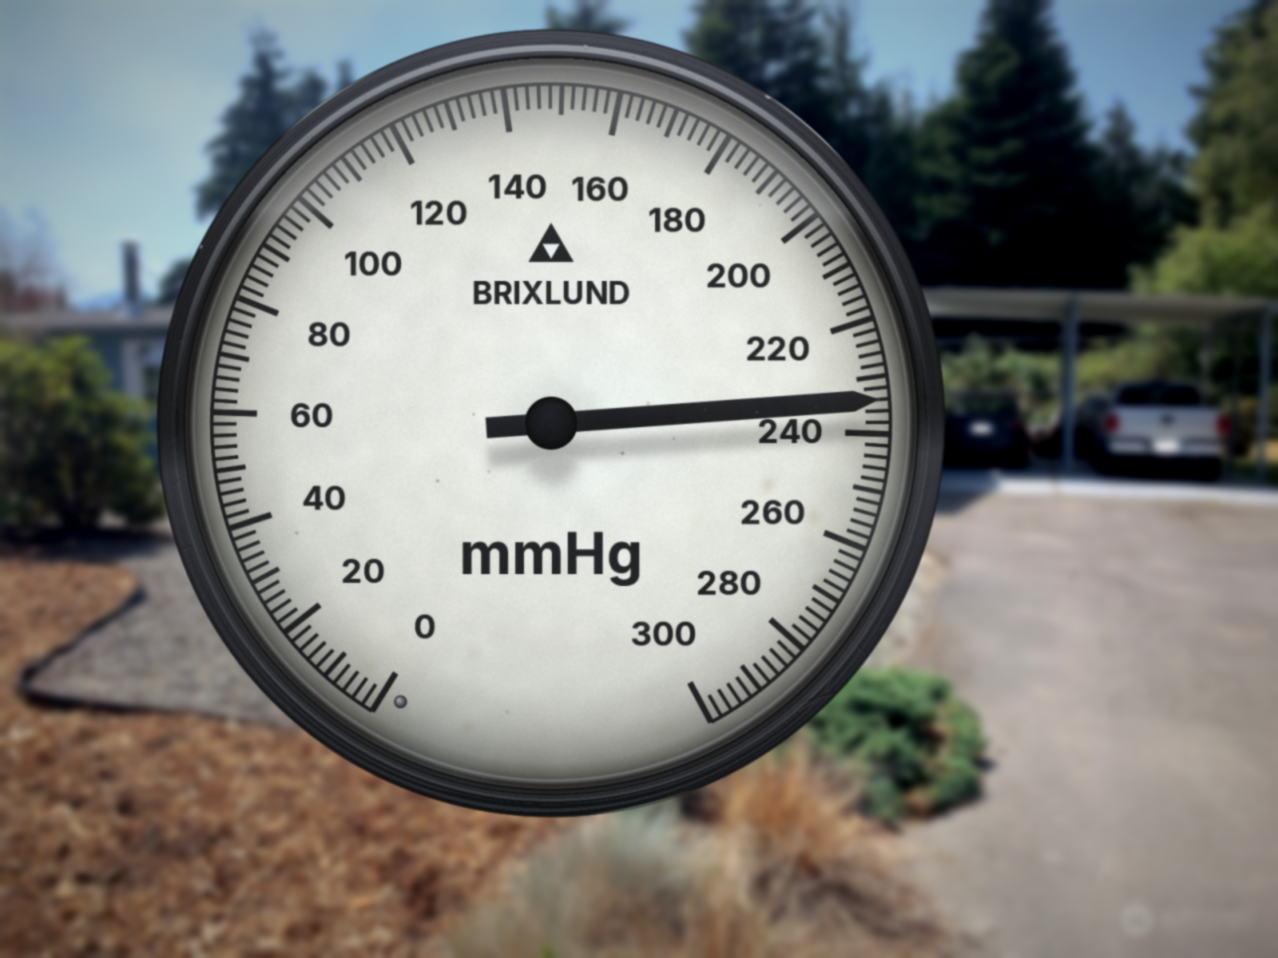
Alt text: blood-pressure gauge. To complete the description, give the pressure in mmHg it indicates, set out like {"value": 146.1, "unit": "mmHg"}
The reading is {"value": 234, "unit": "mmHg"}
